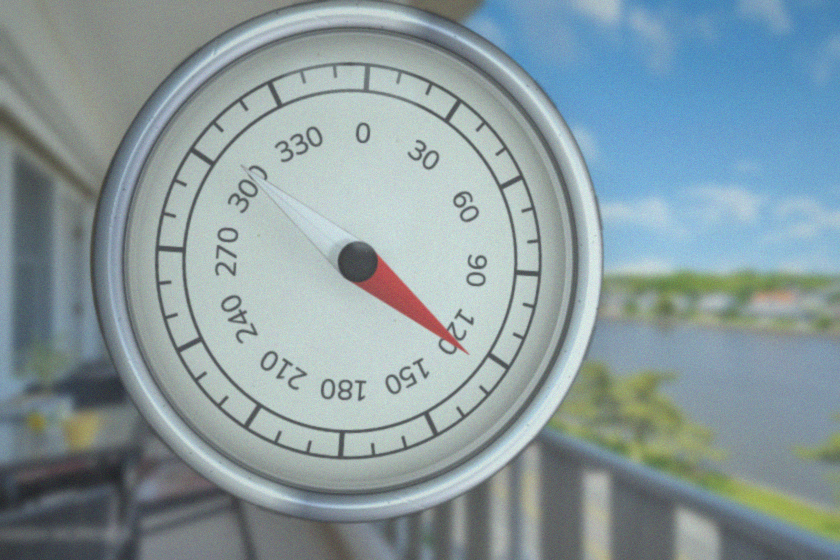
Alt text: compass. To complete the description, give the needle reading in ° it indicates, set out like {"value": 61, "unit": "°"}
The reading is {"value": 125, "unit": "°"}
